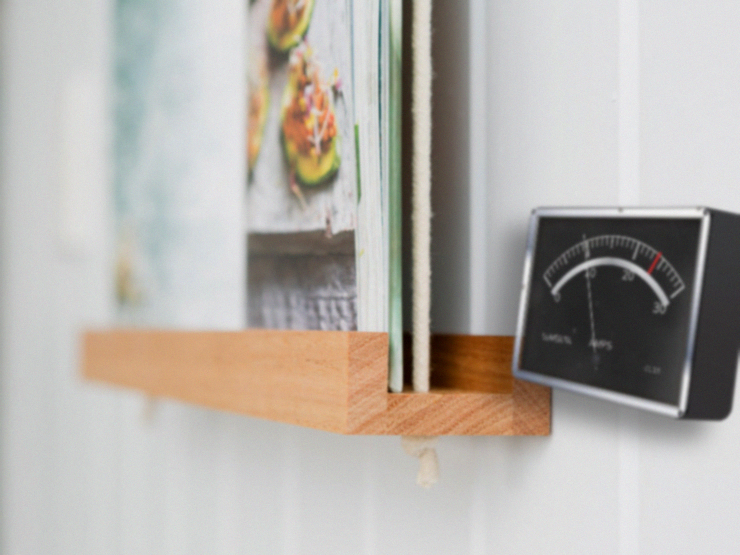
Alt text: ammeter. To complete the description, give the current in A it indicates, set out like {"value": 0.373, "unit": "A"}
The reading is {"value": 10, "unit": "A"}
